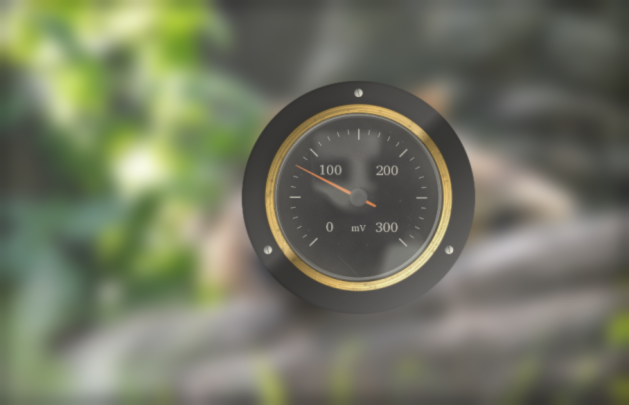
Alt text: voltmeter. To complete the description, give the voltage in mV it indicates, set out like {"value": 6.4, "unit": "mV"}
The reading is {"value": 80, "unit": "mV"}
